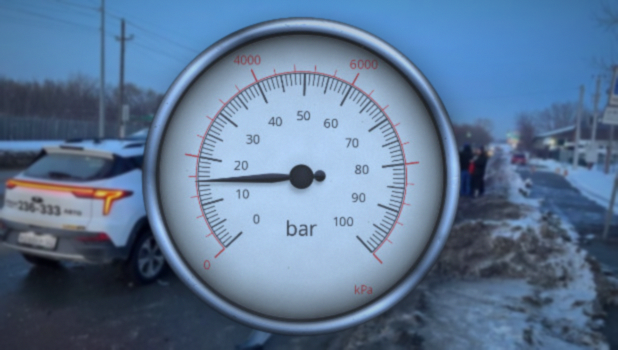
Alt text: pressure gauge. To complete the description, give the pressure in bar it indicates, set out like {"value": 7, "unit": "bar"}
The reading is {"value": 15, "unit": "bar"}
